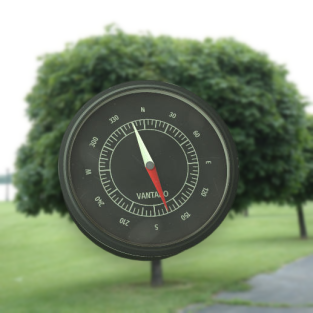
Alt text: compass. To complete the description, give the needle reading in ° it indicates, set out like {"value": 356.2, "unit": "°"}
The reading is {"value": 165, "unit": "°"}
